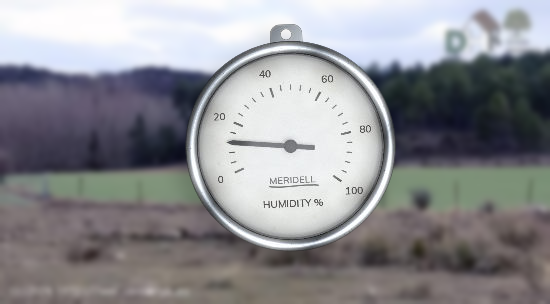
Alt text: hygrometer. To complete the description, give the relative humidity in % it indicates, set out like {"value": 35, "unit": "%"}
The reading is {"value": 12, "unit": "%"}
